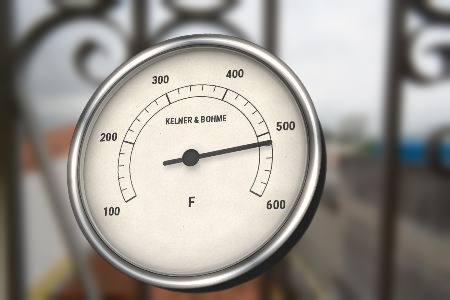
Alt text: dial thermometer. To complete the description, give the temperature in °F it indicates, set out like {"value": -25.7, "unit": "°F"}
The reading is {"value": 520, "unit": "°F"}
